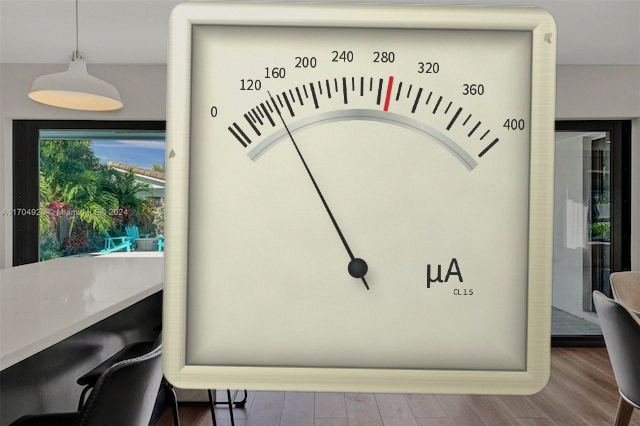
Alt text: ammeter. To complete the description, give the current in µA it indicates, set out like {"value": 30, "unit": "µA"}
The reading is {"value": 140, "unit": "µA"}
